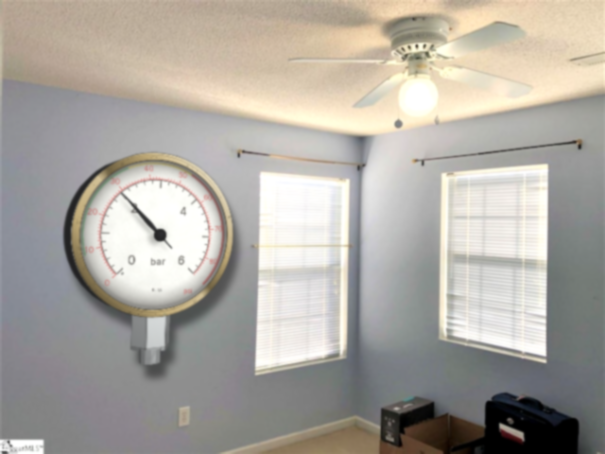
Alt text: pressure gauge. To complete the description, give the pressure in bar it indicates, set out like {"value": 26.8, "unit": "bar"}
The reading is {"value": 2, "unit": "bar"}
